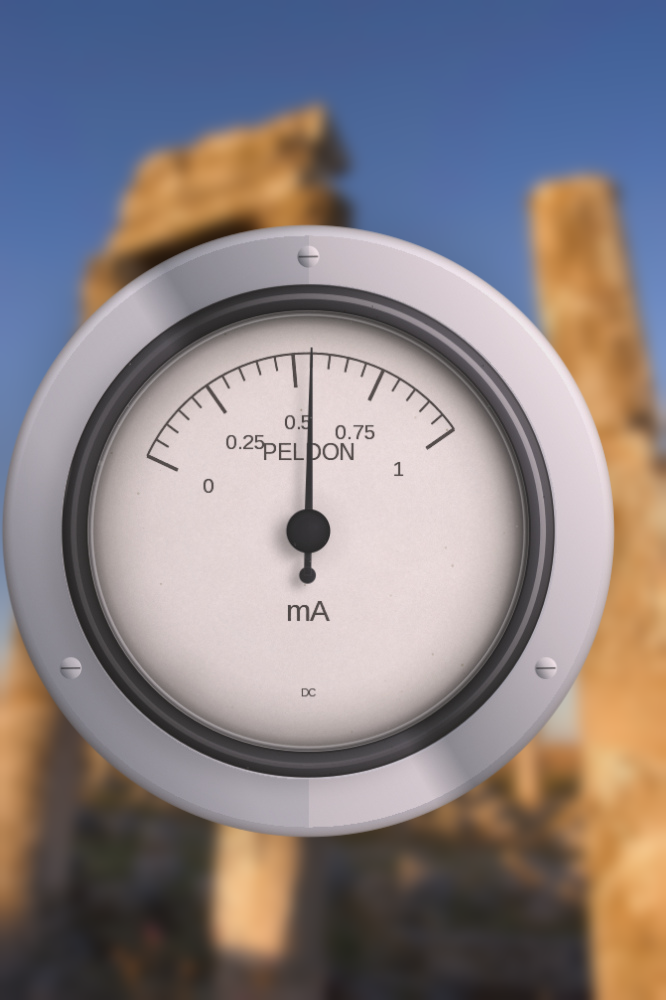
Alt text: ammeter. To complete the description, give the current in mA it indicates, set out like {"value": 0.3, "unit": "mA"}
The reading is {"value": 0.55, "unit": "mA"}
